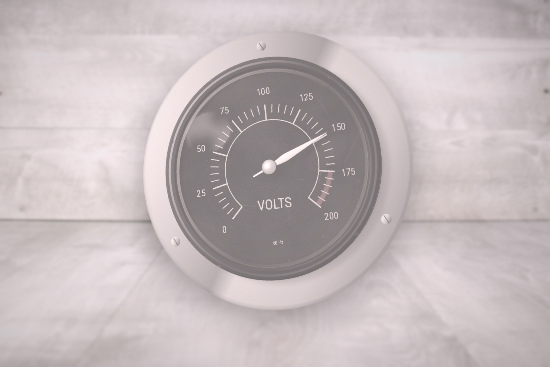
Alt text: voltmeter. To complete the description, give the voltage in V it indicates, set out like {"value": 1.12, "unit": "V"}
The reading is {"value": 150, "unit": "V"}
